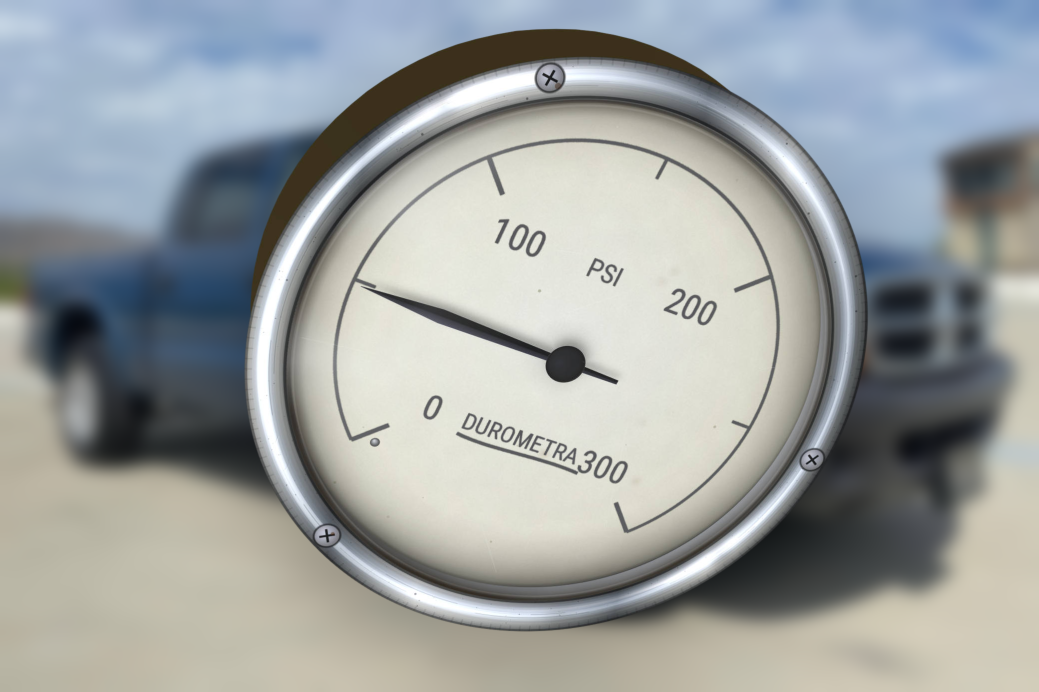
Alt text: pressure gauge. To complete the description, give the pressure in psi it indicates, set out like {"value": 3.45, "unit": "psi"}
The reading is {"value": 50, "unit": "psi"}
